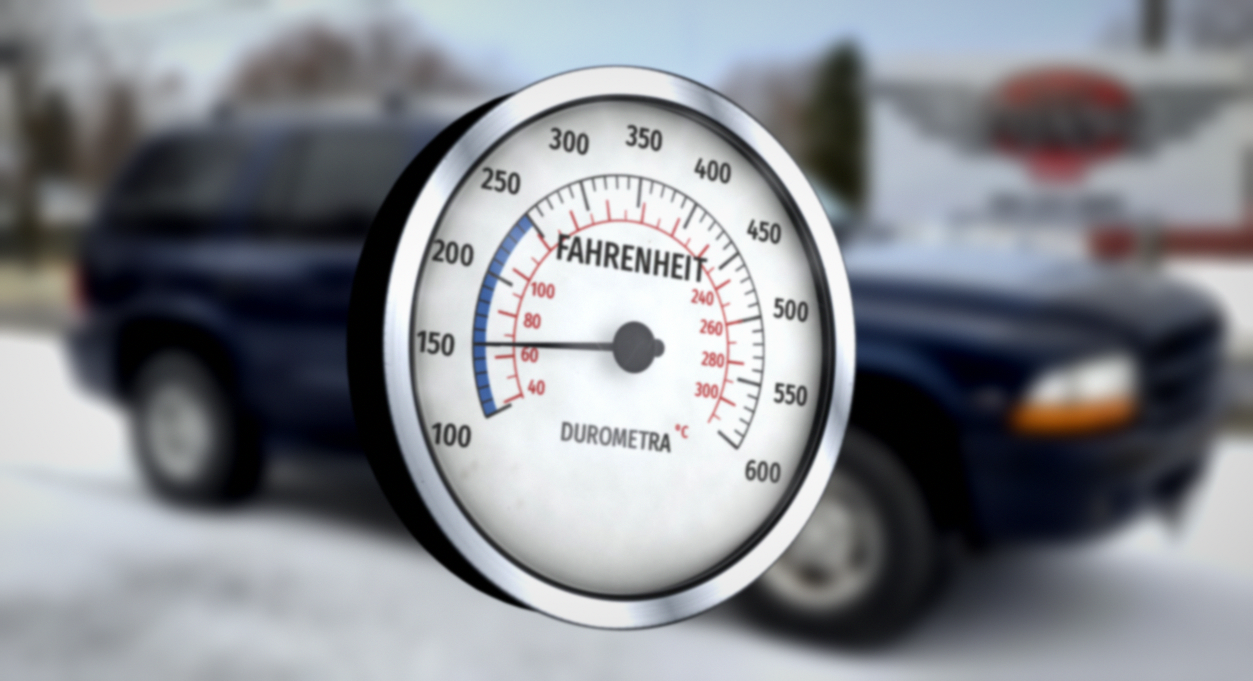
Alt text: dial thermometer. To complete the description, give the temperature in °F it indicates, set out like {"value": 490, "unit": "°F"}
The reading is {"value": 150, "unit": "°F"}
